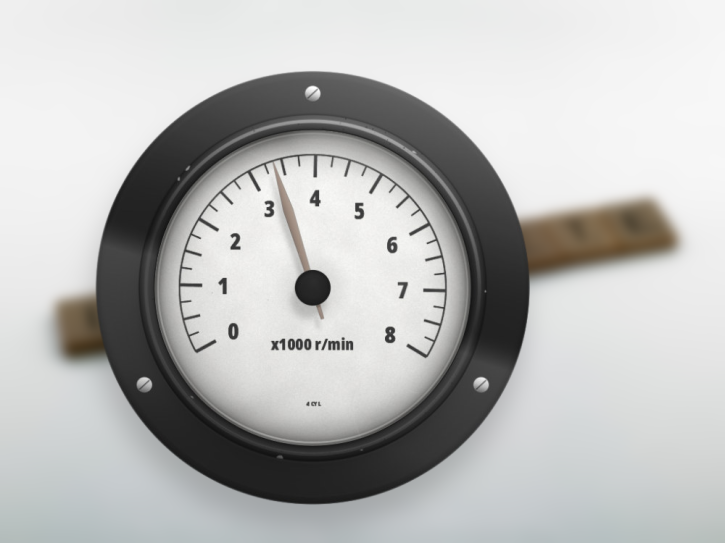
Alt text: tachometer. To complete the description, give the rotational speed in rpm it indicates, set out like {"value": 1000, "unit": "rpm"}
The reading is {"value": 3375, "unit": "rpm"}
